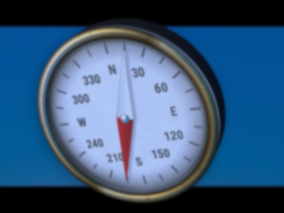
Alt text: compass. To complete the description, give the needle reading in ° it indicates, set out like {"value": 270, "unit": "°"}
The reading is {"value": 195, "unit": "°"}
